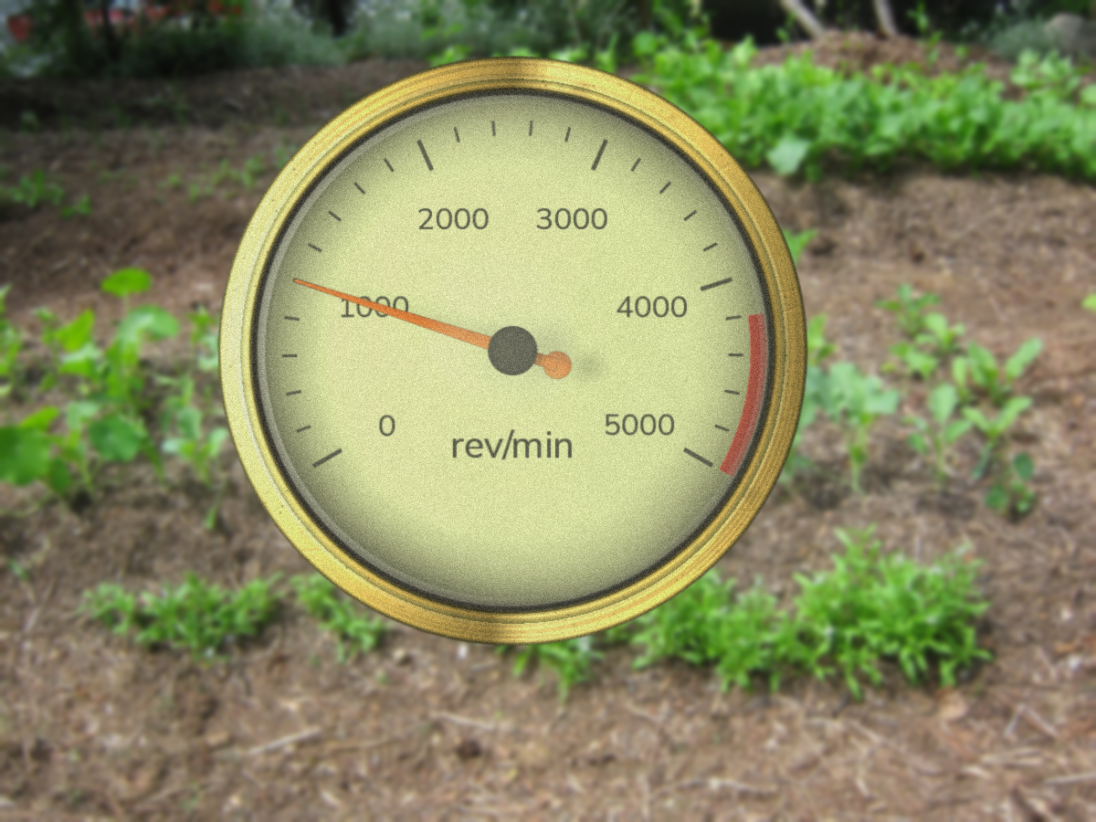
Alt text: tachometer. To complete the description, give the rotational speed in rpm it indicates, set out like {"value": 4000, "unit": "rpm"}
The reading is {"value": 1000, "unit": "rpm"}
